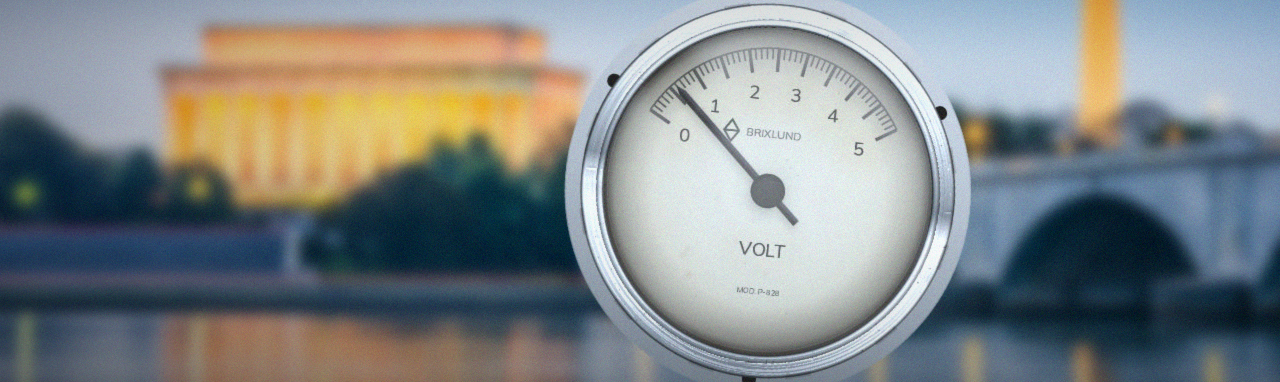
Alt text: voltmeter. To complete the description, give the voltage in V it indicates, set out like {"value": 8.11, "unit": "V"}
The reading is {"value": 0.6, "unit": "V"}
